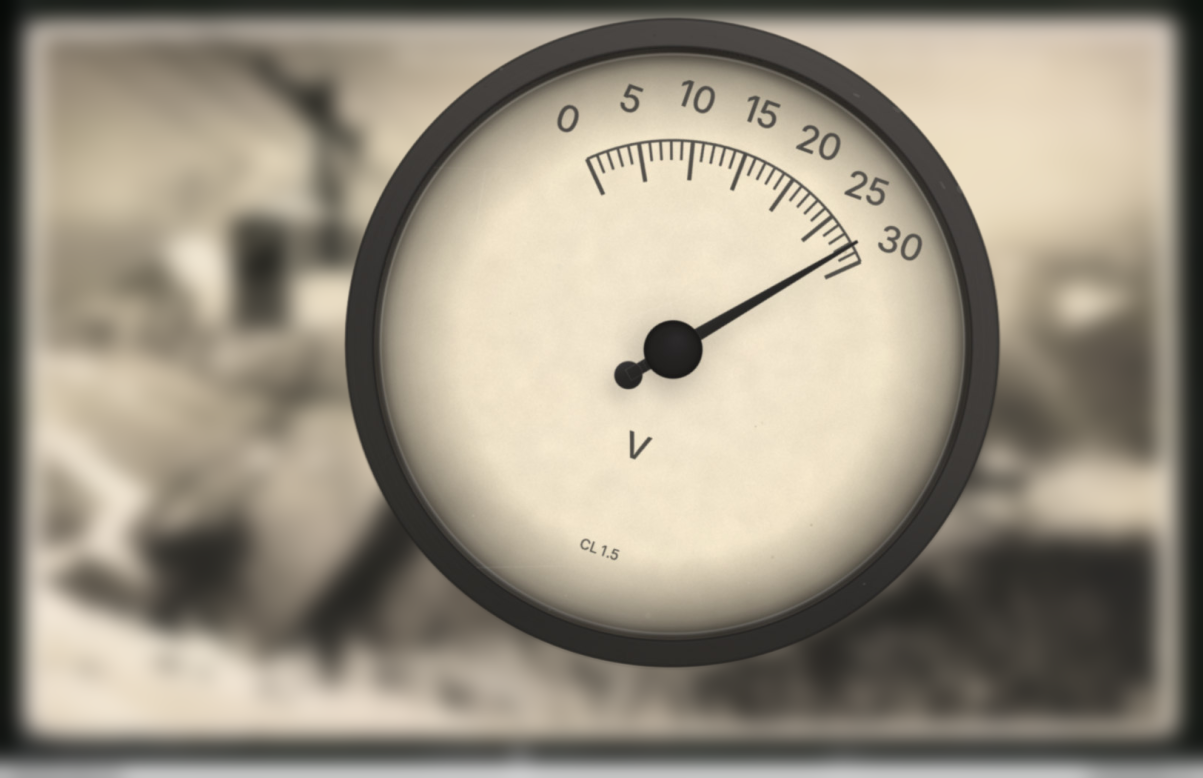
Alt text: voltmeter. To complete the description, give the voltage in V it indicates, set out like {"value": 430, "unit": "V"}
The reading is {"value": 28, "unit": "V"}
